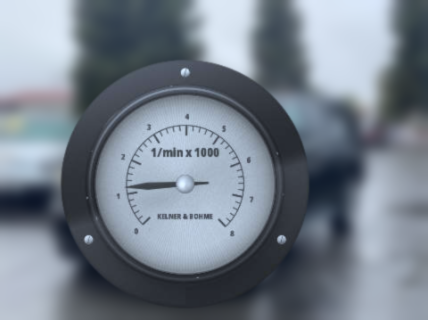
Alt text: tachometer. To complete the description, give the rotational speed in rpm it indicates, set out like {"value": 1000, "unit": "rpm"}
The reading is {"value": 1200, "unit": "rpm"}
